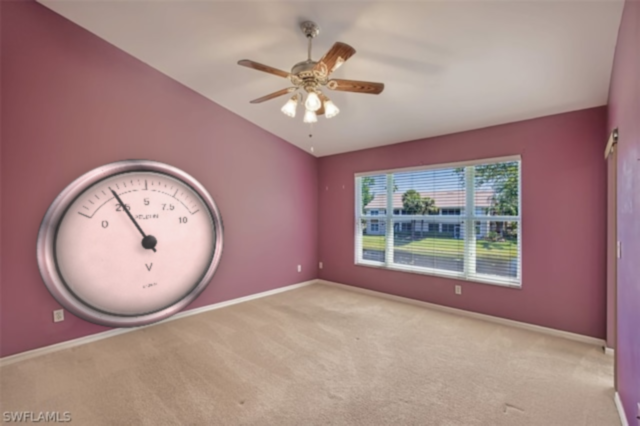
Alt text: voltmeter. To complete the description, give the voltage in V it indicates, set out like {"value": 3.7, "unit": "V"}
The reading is {"value": 2.5, "unit": "V"}
